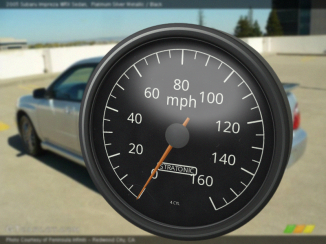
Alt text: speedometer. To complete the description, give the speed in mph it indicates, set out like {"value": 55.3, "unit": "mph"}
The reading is {"value": 0, "unit": "mph"}
